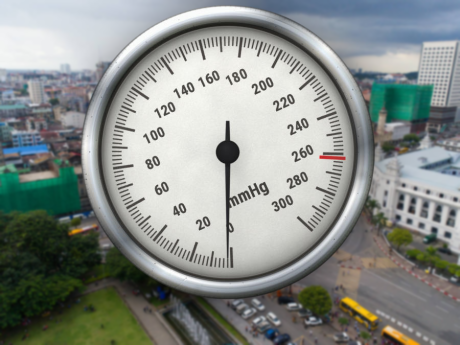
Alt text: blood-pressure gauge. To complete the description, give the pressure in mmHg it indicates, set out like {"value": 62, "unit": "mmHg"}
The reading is {"value": 2, "unit": "mmHg"}
